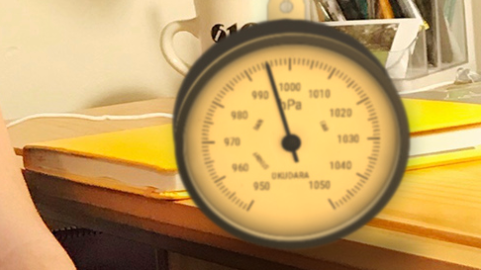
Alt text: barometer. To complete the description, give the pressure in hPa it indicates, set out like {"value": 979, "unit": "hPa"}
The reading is {"value": 995, "unit": "hPa"}
